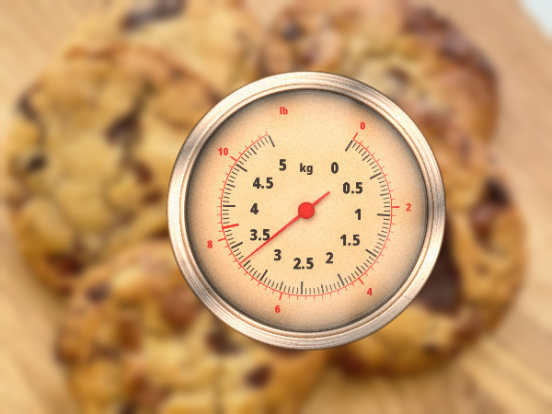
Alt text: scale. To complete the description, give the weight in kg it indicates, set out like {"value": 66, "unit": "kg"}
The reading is {"value": 3.3, "unit": "kg"}
